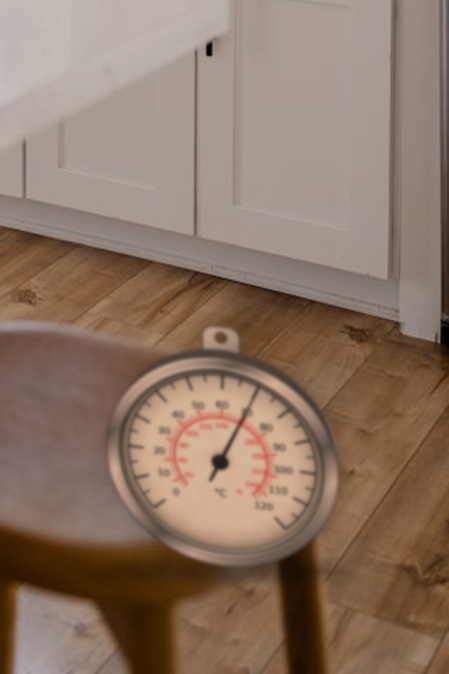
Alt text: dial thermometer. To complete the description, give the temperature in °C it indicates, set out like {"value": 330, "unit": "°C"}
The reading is {"value": 70, "unit": "°C"}
